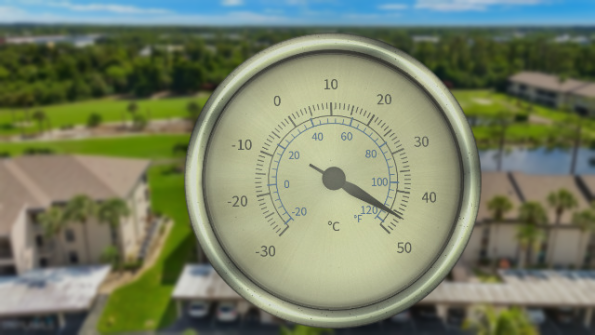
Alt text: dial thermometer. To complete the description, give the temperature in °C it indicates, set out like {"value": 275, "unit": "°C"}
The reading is {"value": 46, "unit": "°C"}
